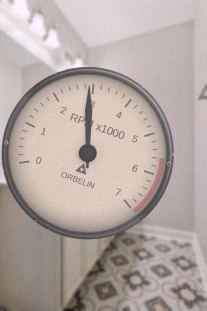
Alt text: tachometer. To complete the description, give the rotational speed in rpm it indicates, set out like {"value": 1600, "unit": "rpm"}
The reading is {"value": 2900, "unit": "rpm"}
